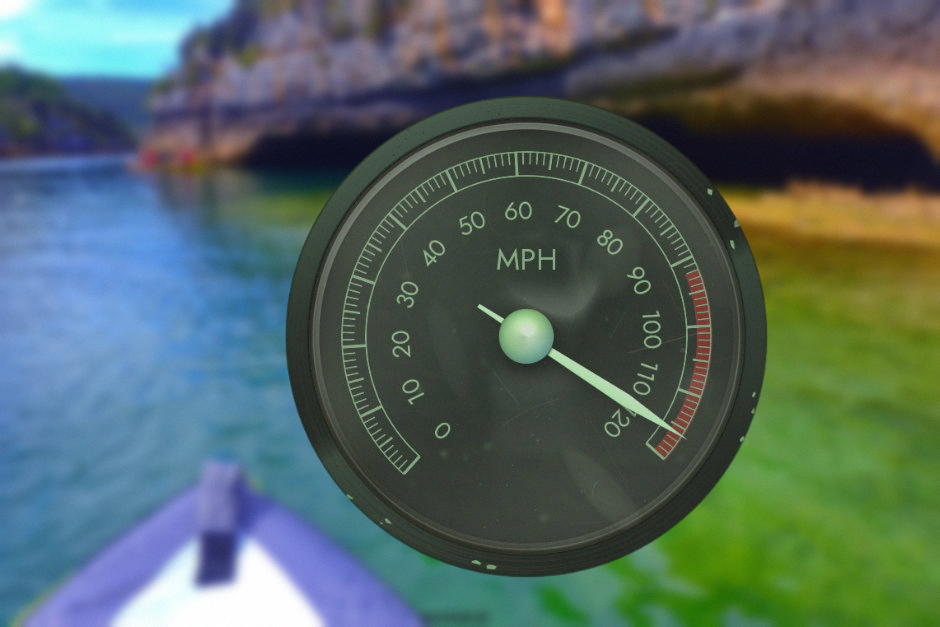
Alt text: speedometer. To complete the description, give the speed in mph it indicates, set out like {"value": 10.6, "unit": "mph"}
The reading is {"value": 116, "unit": "mph"}
